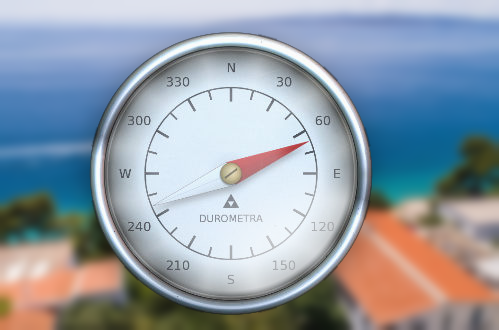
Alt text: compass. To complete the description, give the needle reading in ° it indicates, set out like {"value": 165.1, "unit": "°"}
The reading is {"value": 67.5, "unit": "°"}
